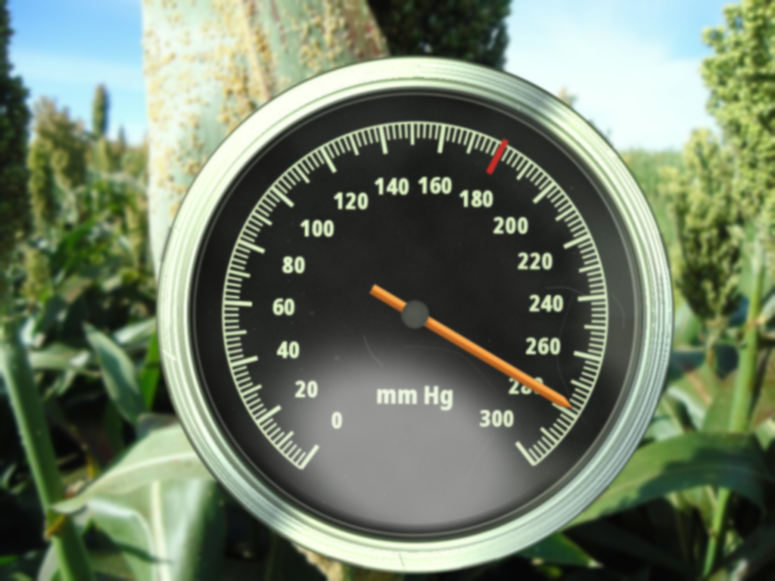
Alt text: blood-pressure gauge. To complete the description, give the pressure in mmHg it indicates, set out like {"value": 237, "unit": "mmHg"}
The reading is {"value": 278, "unit": "mmHg"}
